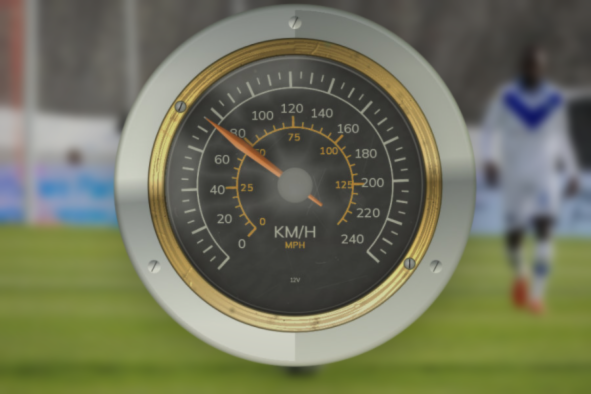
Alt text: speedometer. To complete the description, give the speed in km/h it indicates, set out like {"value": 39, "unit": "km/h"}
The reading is {"value": 75, "unit": "km/h"}
